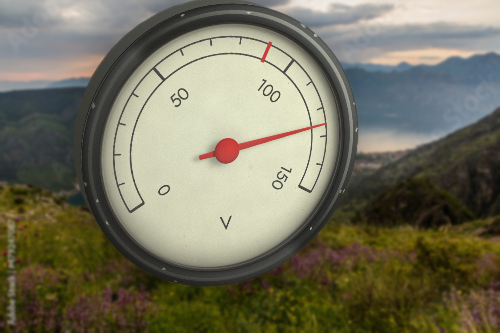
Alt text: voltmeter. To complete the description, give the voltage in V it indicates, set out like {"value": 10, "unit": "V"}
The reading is {"value": 125, "unit": "V"}
